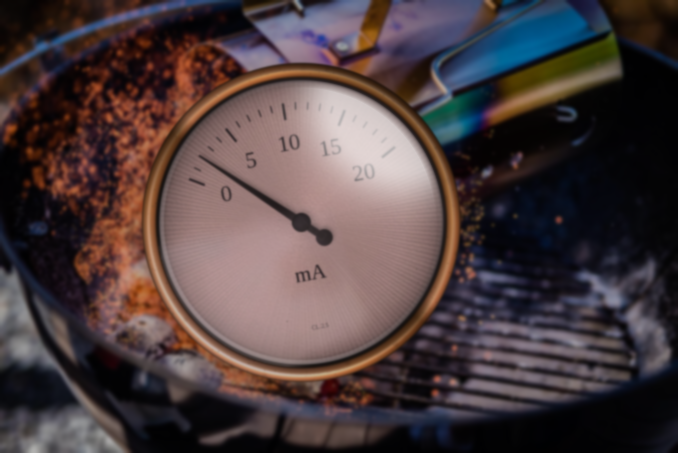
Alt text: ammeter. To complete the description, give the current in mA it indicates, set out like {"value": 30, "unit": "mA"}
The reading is {"value": 2, "unit": "mA"}
